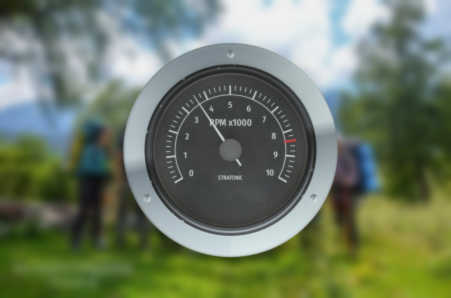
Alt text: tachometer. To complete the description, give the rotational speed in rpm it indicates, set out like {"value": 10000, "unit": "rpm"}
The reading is {"value": 3600, "unit": "rpm"}
